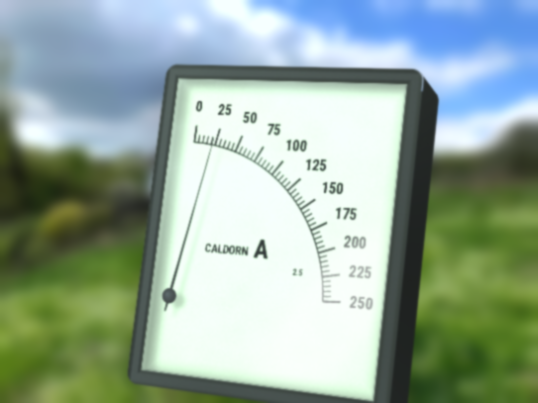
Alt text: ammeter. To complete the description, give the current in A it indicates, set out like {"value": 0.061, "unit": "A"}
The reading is {"value": 25, "unit": "A"}
